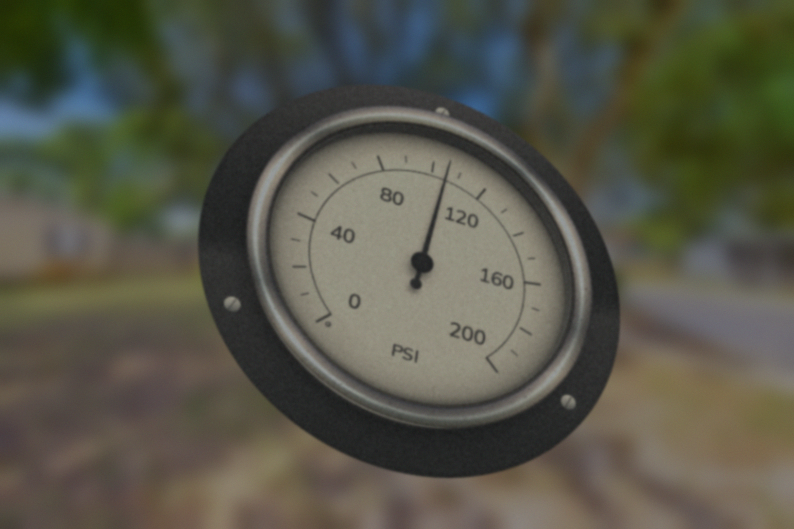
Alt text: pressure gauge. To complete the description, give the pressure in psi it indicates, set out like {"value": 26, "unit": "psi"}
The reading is {"value": 105, "unit": "psi"}
